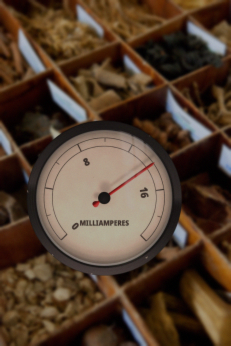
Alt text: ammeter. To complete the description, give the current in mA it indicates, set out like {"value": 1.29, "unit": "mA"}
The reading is {"value": 14, "unit": "mA"}
